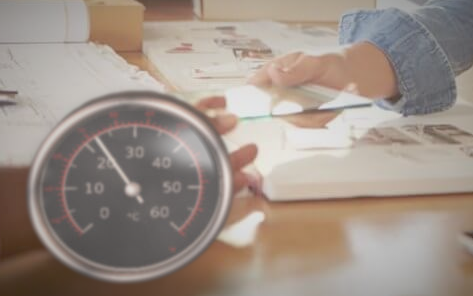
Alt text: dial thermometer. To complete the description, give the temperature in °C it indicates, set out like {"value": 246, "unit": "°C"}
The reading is {"value": 22.5, "unit": "°C"}
